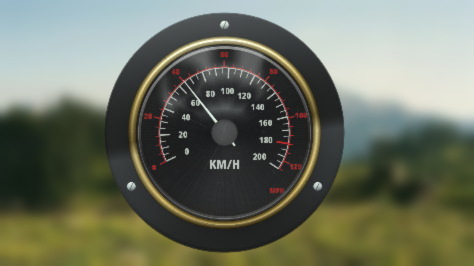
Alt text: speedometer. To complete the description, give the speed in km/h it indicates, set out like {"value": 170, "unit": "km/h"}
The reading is {"value": 65, "unit": "km/h"}
